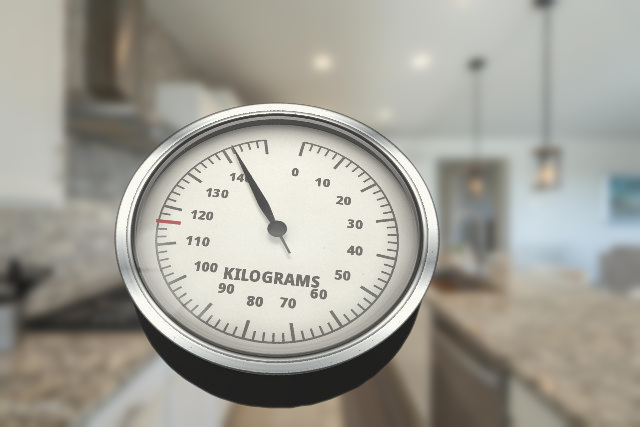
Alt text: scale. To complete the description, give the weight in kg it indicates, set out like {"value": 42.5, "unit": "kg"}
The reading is {"value": 142, "unit": "kg"}
